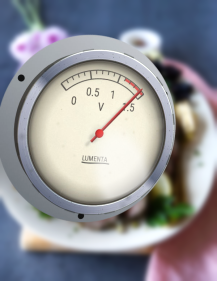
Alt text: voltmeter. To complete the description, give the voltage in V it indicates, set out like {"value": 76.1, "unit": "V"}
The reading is {"value": 1.4, "unit": "V"}
